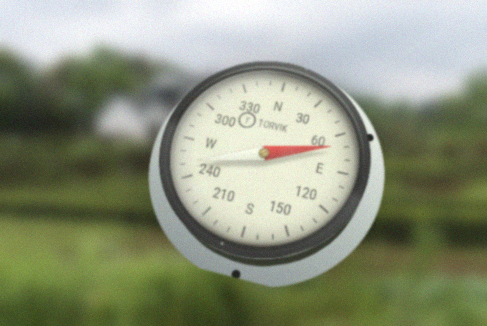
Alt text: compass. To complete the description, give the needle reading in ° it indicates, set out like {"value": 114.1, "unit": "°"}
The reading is {"value": 70, "unit": "°"}
